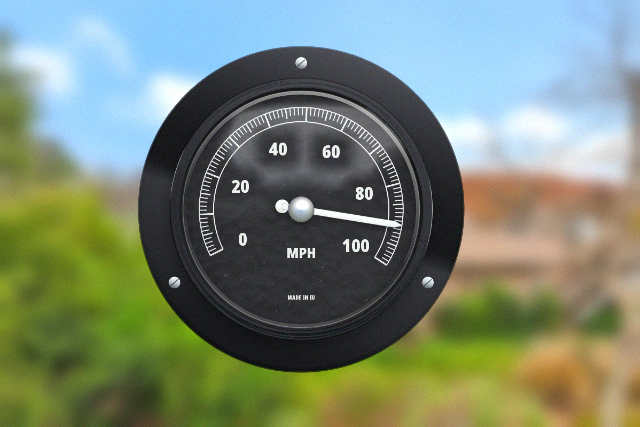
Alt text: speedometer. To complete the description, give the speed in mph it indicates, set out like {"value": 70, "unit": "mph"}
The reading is {"value": 90, "unit": "mph"}
